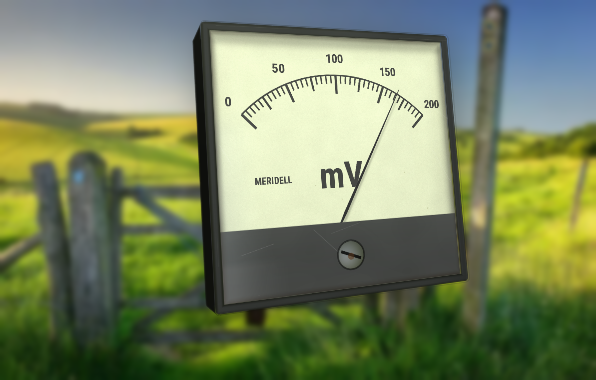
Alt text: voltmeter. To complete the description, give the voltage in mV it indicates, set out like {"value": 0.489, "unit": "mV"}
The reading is {"value": 165, "unit": "mV"}
